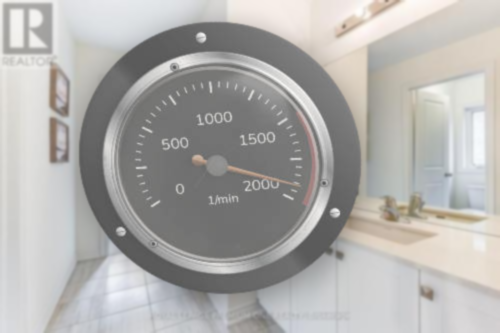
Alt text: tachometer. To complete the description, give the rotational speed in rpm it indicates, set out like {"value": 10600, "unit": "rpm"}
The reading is {"value": 1900, "unit": "rpm"}
